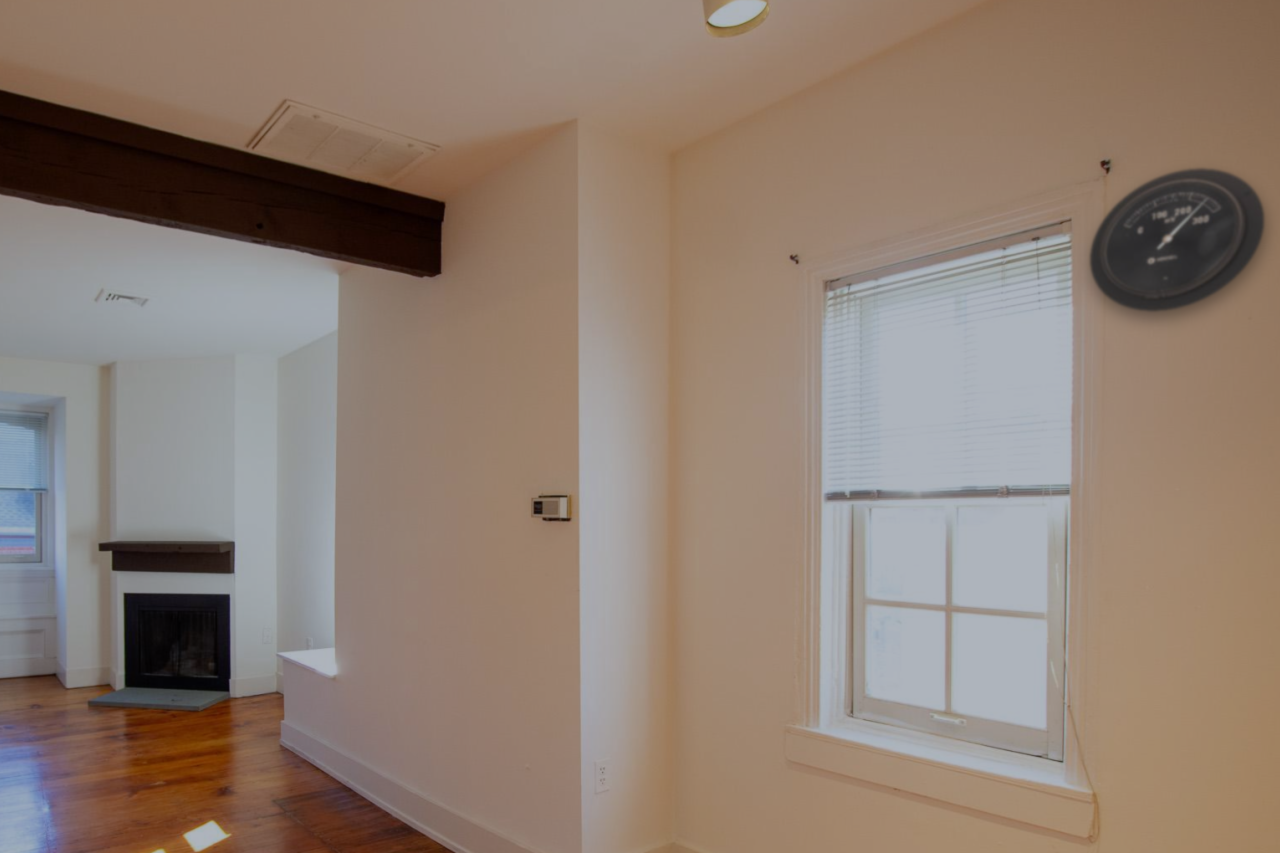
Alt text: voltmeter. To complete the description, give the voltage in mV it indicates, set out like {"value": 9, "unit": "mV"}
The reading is {"value": 250, "unit": "mV"}
